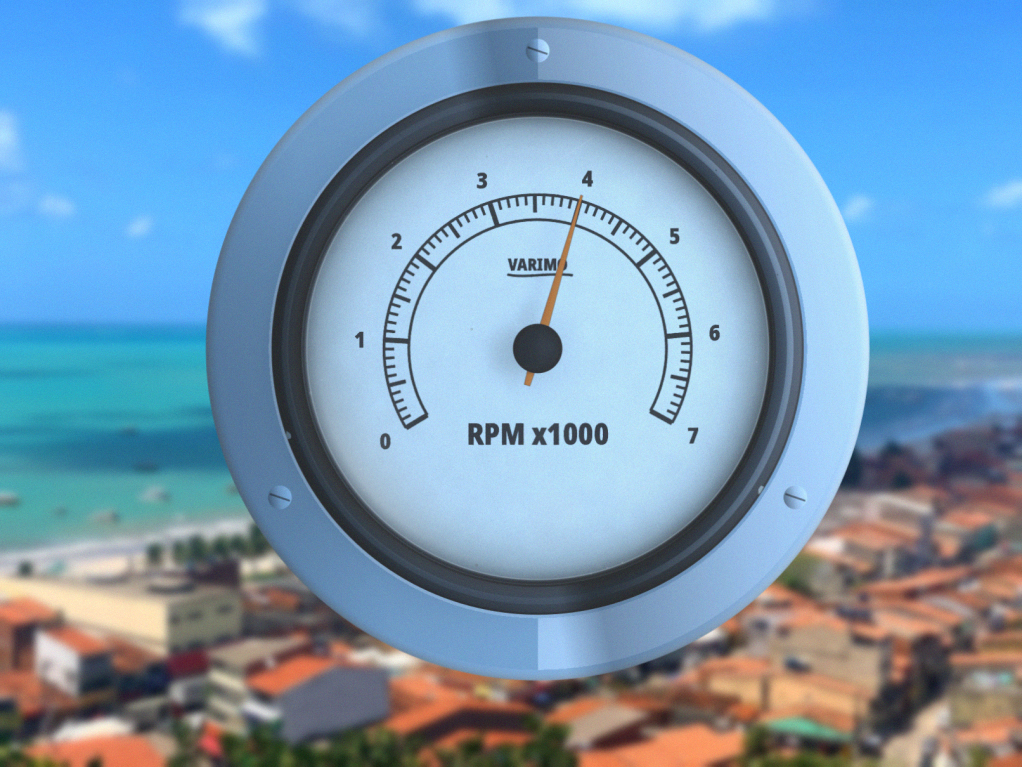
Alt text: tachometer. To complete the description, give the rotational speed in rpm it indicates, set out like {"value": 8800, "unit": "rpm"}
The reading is {"value": 4000, "unit": "rpm"}
